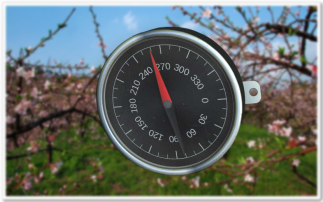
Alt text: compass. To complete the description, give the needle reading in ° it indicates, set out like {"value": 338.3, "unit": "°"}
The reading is {"value": 260, "unit": "°"}
